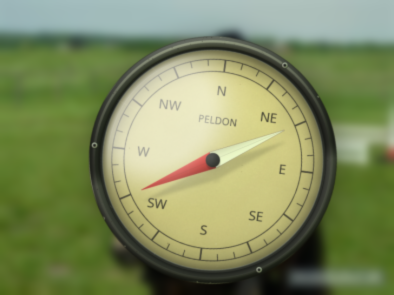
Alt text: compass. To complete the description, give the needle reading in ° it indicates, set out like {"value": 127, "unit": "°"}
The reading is {"value": 240, "unit": "°"}
